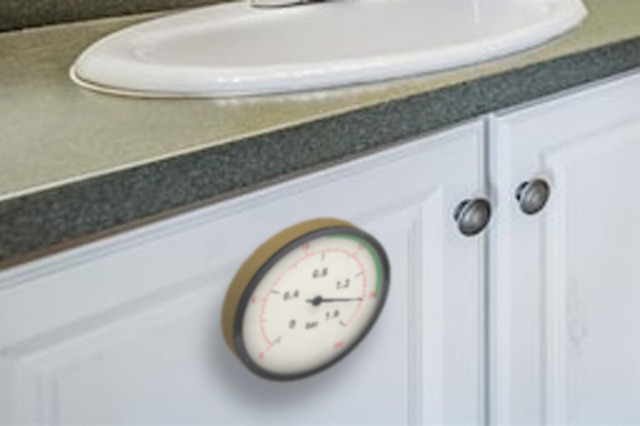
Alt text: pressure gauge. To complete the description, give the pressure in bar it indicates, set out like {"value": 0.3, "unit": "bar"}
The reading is {"value": 1.4, "unit": "bar"}
